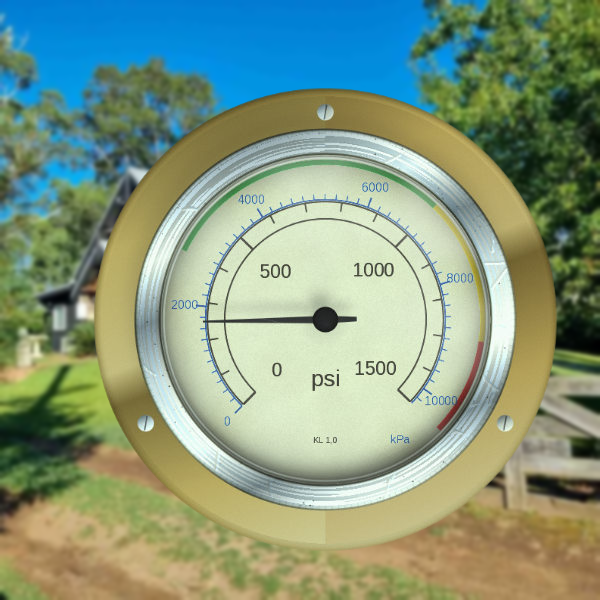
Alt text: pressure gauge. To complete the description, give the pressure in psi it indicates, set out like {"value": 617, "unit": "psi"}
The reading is {"value": 250, "unit": "psi"}
